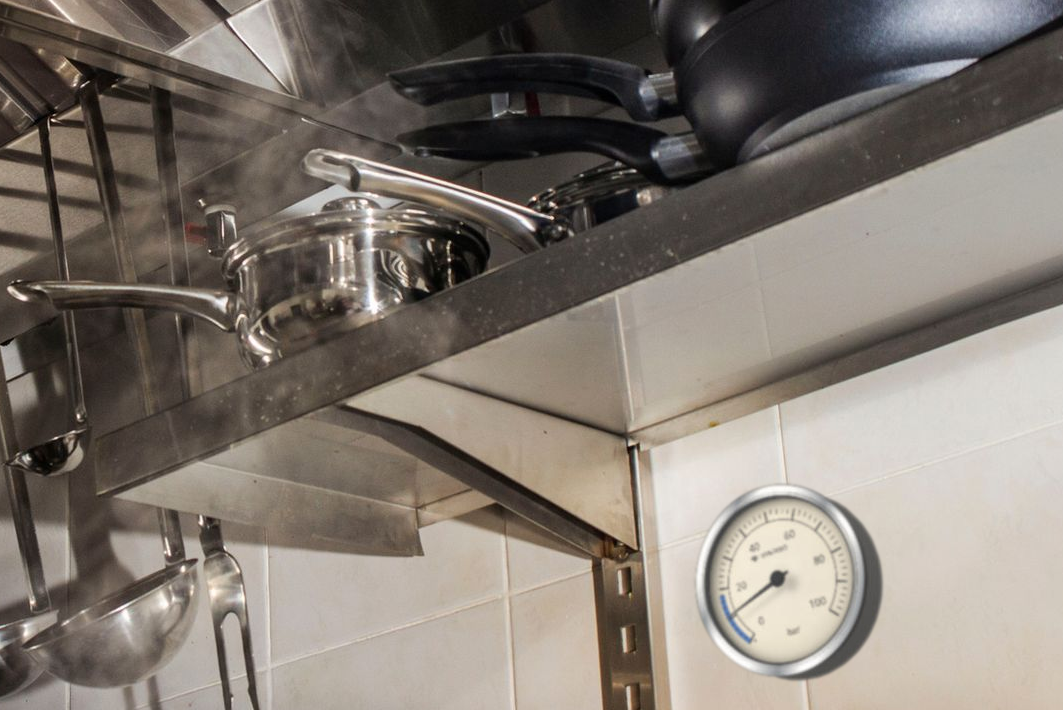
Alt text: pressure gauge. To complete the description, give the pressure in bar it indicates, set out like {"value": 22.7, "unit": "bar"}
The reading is {"value": 10, "unit": "bar"}
